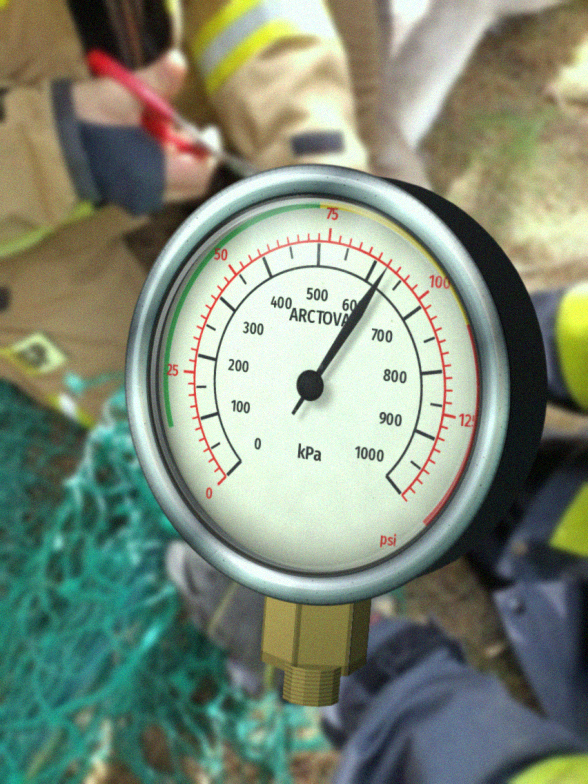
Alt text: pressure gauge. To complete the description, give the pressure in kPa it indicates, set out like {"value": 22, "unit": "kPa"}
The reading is {"value": 625, "unit": "kPa"}
